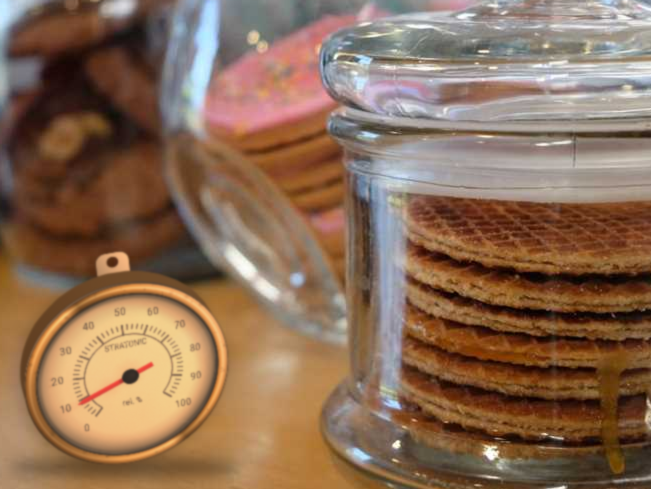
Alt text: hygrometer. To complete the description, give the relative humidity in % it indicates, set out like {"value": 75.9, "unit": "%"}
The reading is {"value": 10, "unit": "%"}
